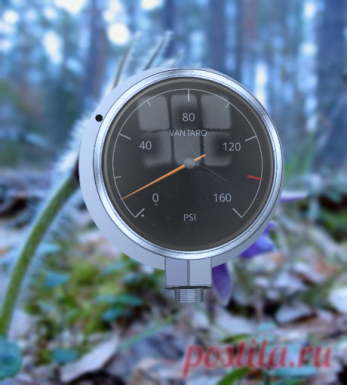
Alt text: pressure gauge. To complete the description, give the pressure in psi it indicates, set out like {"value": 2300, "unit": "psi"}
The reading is {"value": 10, "unit": "psi"}
